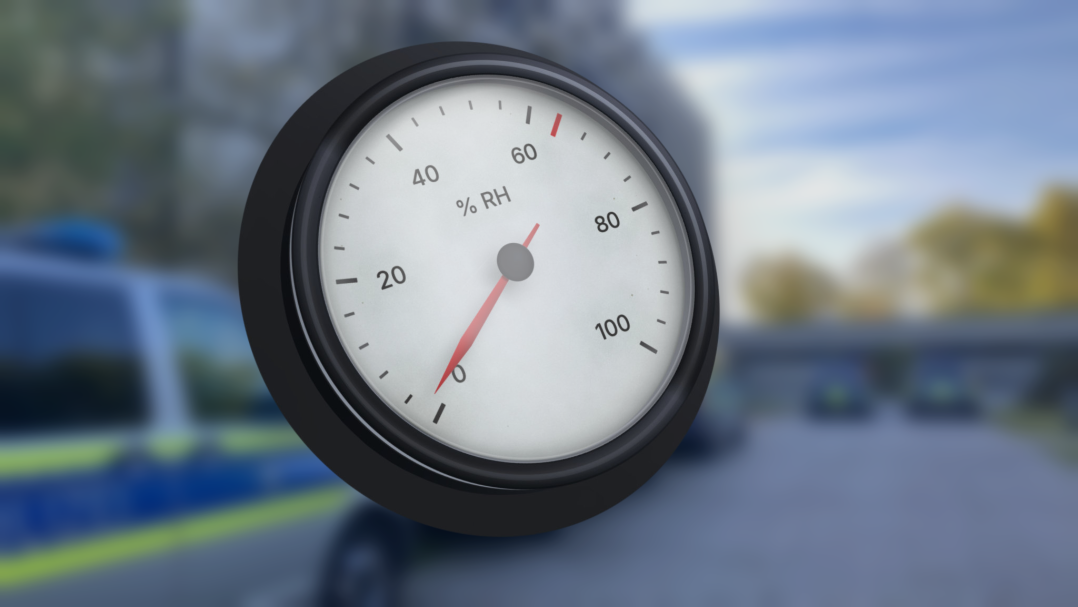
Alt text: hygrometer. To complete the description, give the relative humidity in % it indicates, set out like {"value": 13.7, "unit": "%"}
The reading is {"value": 2, "unit": "%"}
